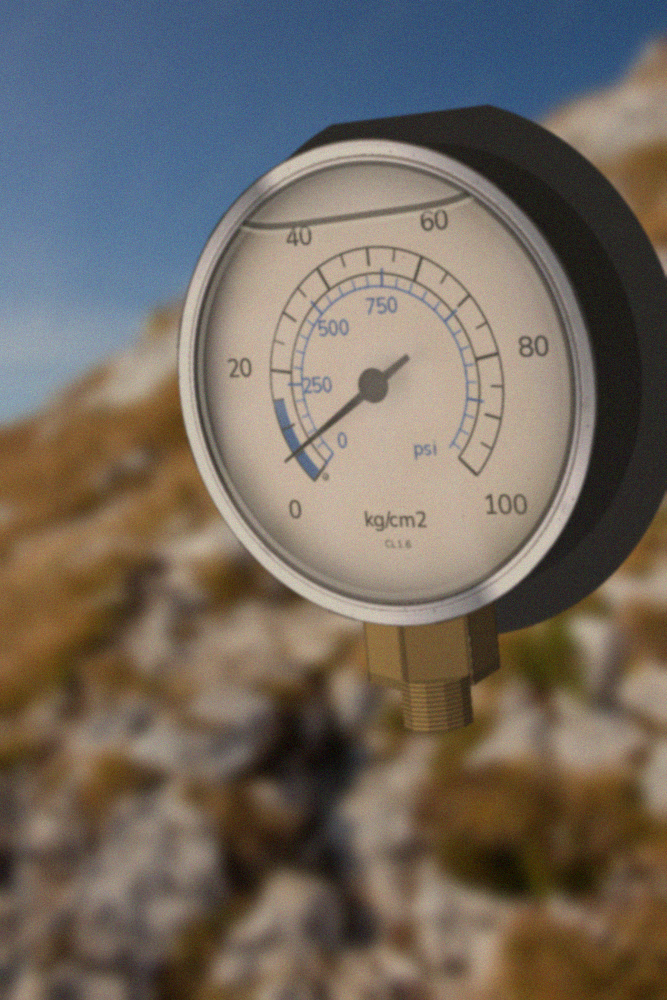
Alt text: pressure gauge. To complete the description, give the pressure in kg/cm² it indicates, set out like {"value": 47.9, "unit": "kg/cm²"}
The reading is {"value": 5, "unit": "kg/cm²"}
